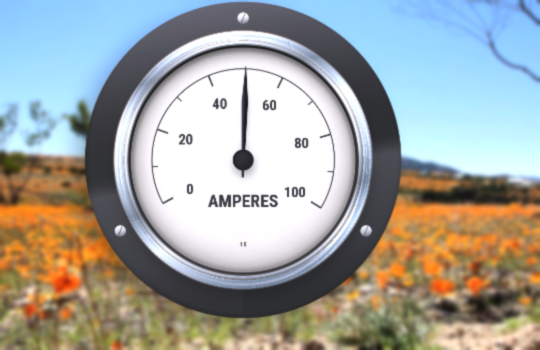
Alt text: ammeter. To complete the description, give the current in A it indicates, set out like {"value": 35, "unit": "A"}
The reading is {"value": 50, "unit": "A"}
